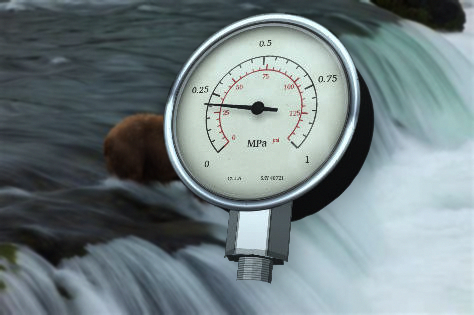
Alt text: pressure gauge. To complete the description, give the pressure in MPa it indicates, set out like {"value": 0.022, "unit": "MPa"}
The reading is {"value": 0.2, "unit": "MPa"}
